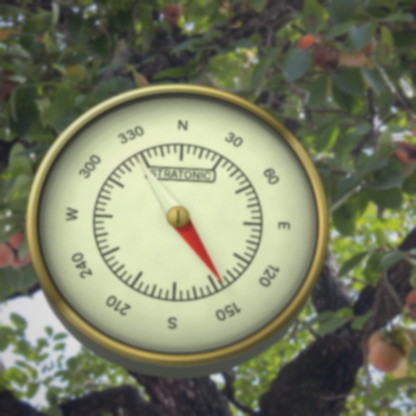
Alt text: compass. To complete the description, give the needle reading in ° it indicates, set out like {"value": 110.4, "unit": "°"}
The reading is {"value": 145, "unit": "°"}
